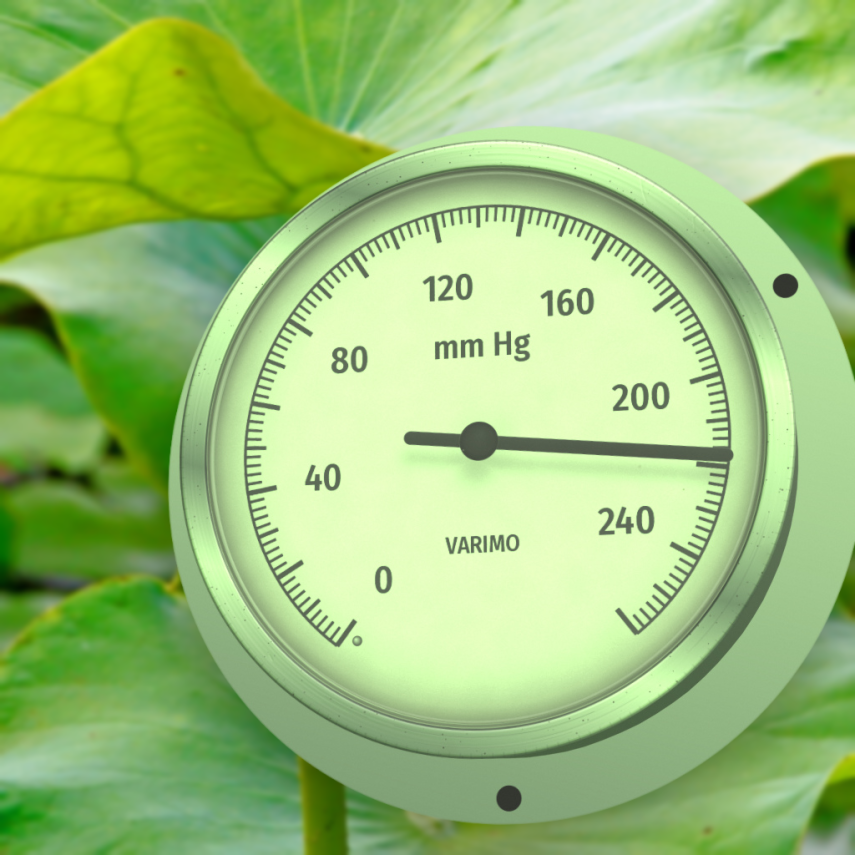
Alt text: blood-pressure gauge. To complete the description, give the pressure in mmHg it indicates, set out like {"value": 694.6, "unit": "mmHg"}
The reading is {"value": 218, "unit": "mmHg"}
